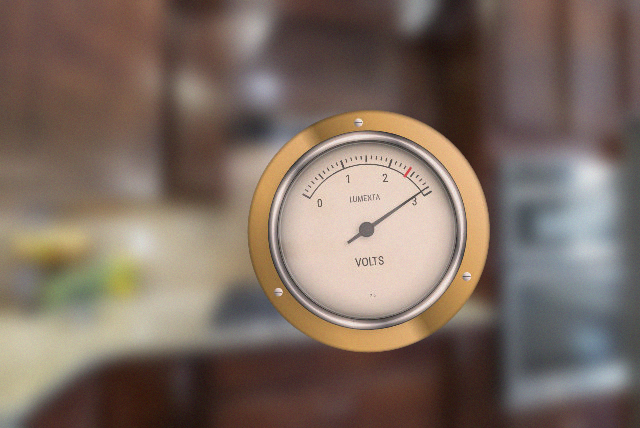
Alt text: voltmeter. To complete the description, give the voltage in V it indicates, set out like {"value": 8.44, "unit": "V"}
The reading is {"value": 2.9, "unit": "V"}
